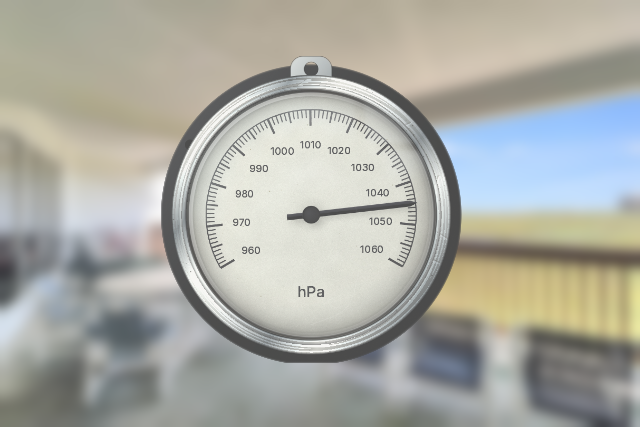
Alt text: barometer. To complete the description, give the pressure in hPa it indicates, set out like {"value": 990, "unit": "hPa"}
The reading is {"value": 1045, "unit": "hPa"}
